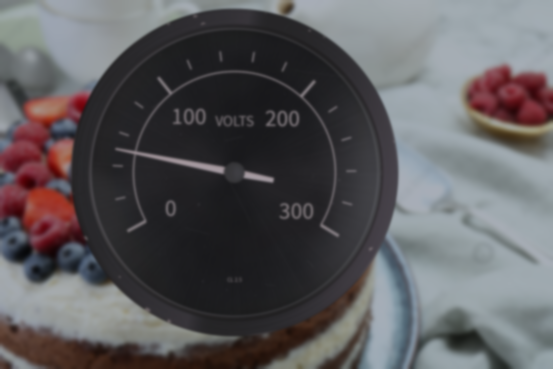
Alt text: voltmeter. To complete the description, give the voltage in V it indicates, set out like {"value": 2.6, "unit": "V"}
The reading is {"value": 50, "unit": "V"}
